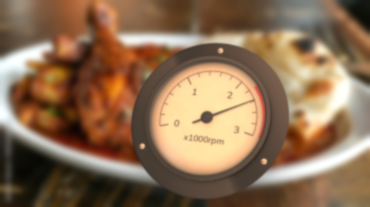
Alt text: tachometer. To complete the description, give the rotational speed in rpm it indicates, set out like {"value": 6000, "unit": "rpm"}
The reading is {"value": 2400, "unit": "rpm"}
